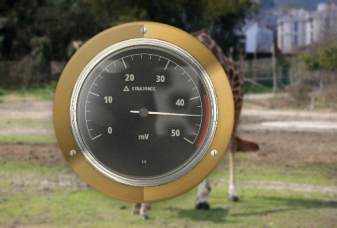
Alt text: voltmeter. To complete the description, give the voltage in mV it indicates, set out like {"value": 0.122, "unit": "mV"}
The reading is {"value": 44, "unit": "mV"}
